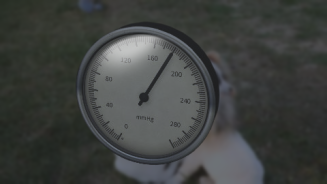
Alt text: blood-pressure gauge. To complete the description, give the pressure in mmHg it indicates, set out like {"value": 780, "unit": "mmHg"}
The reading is {"value": 180, "unit": "mmHg"}
